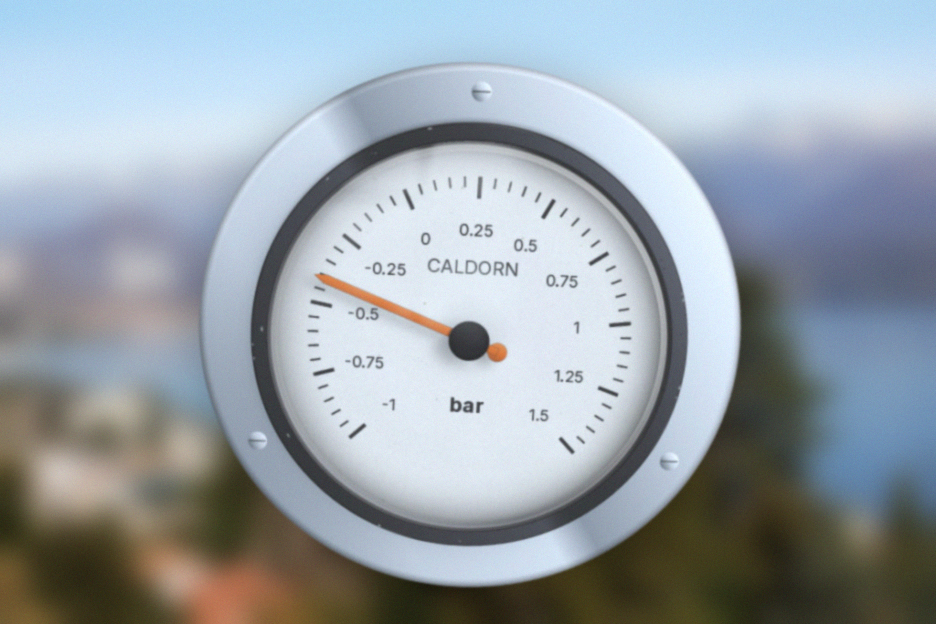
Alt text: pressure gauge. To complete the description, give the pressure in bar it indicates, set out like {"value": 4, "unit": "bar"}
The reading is {"value": -0.4, "unit": "bar"}
